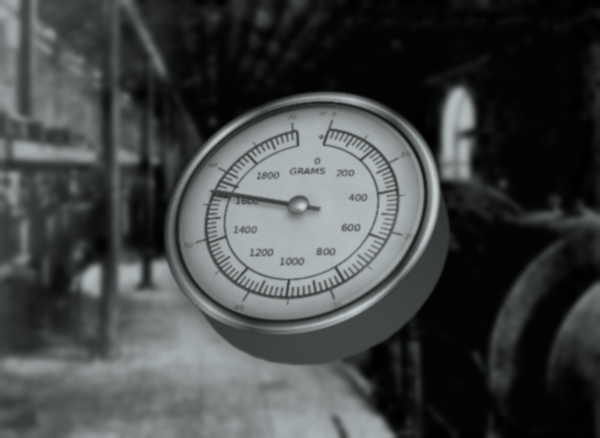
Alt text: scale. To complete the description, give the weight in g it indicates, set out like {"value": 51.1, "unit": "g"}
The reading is {"value": 1600, "unit": "g"}
